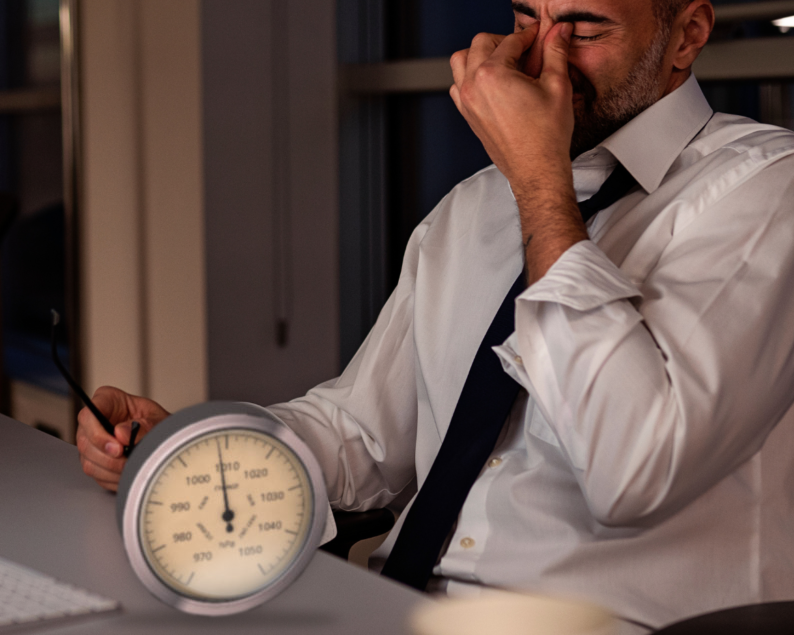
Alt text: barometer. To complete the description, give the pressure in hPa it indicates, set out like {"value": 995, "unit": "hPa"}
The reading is {"value": 1008, "unit": "hPa"}
